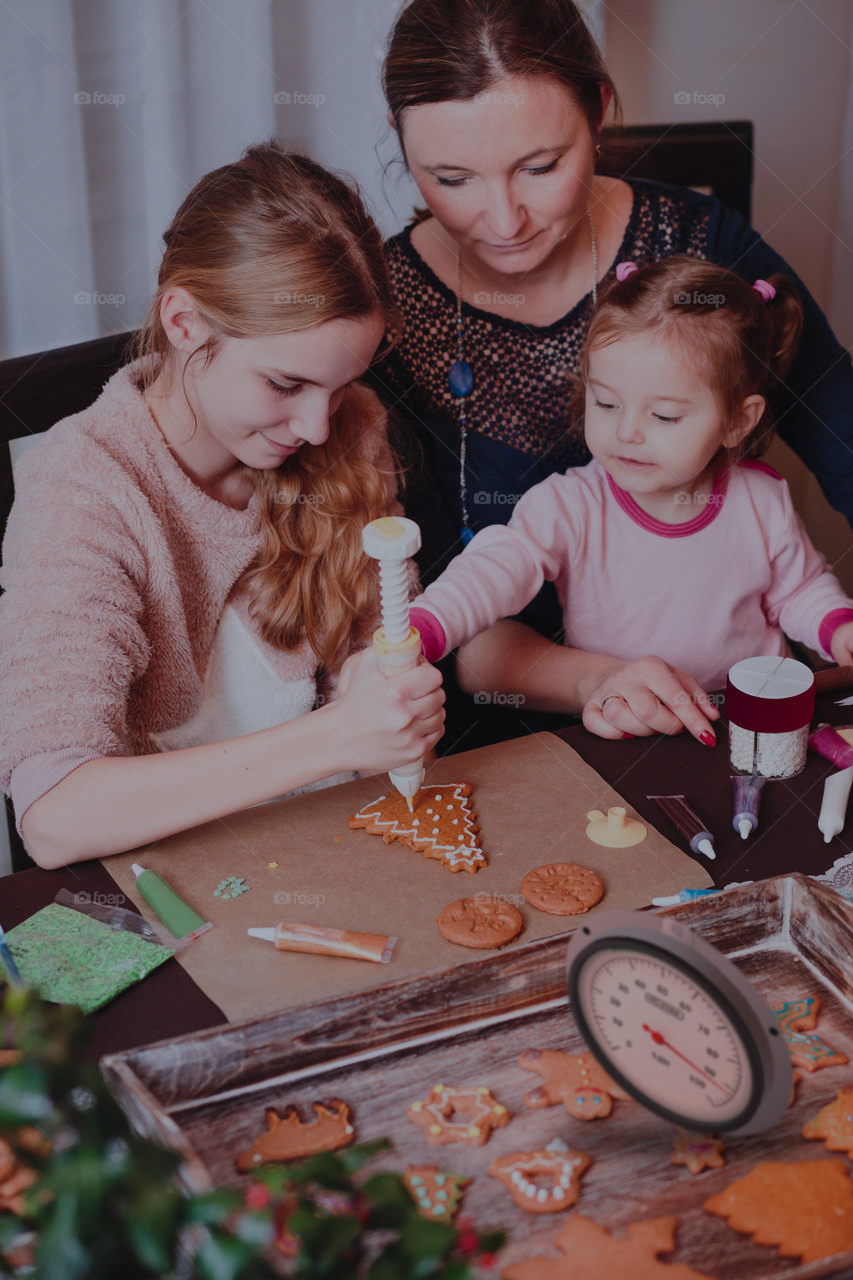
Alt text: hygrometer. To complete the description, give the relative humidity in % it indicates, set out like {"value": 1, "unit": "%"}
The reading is {"value": 90, "unit": "%"}
